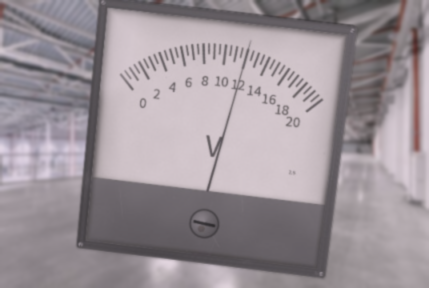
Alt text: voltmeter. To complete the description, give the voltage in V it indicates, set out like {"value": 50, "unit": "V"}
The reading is {"value": 12, "unit": "V"}
